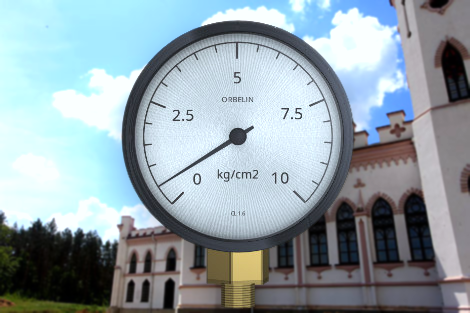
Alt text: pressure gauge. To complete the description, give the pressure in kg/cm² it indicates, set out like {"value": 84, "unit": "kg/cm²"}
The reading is {"value": 0.5, "unit": "kg/cm²"}
